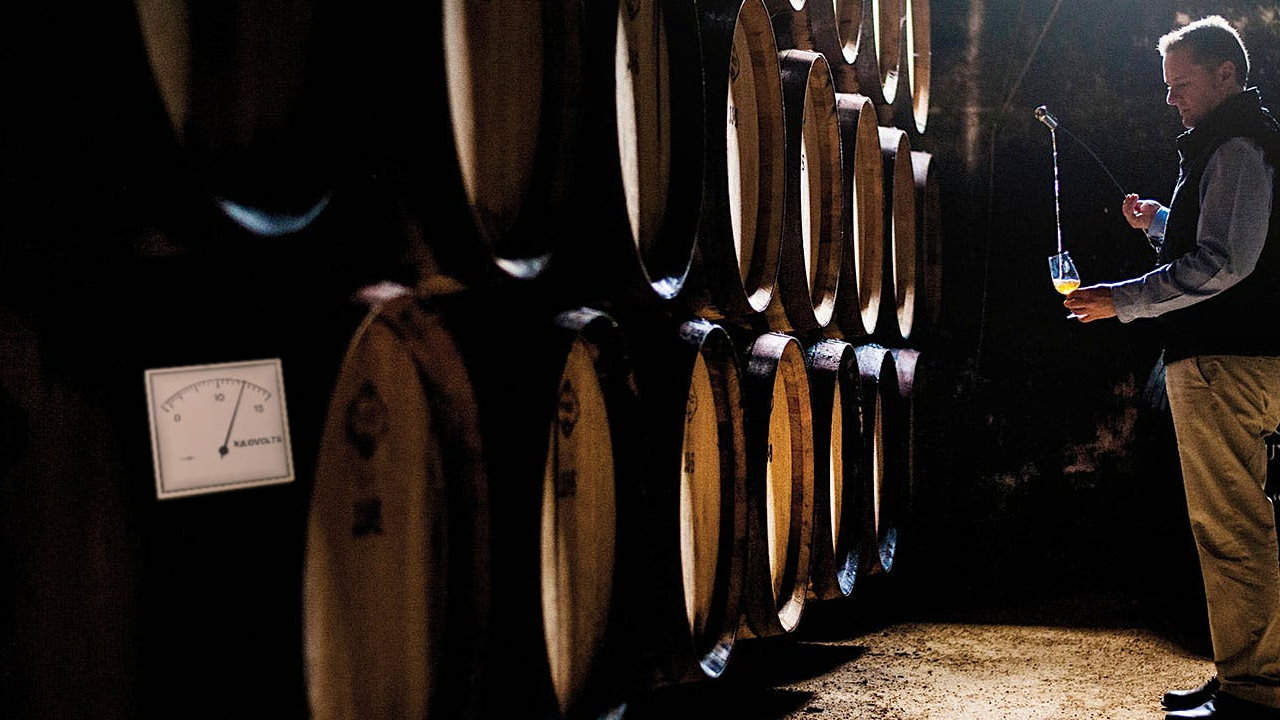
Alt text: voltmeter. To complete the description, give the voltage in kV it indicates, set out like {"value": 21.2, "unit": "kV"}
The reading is {"value": 12.5, "unit": "kV"}
